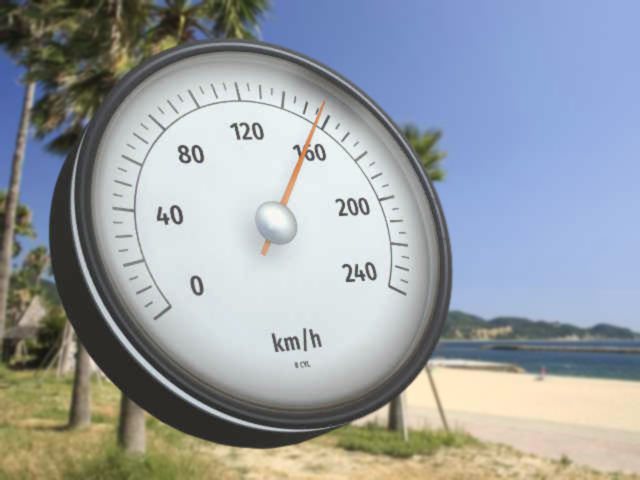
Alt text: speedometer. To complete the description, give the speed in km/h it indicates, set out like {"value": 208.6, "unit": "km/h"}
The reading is {"value": 155, "unit": "km/h"}
